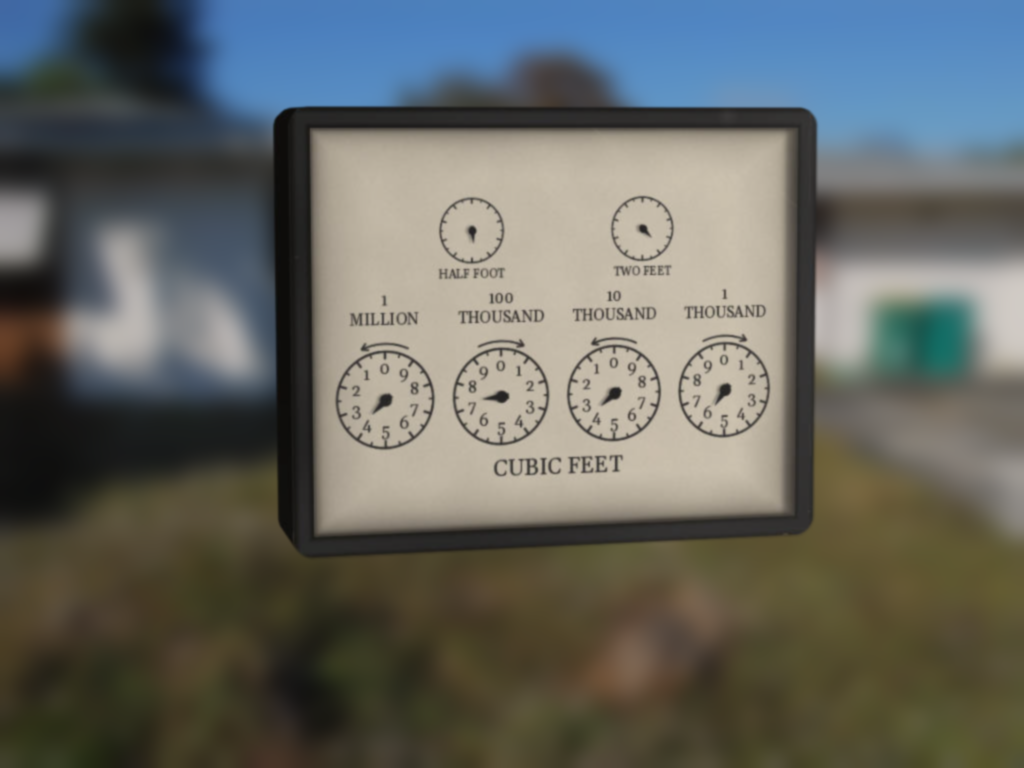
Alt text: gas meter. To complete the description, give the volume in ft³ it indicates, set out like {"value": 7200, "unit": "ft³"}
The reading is {"value": 373600, "unit": "ft³"}
